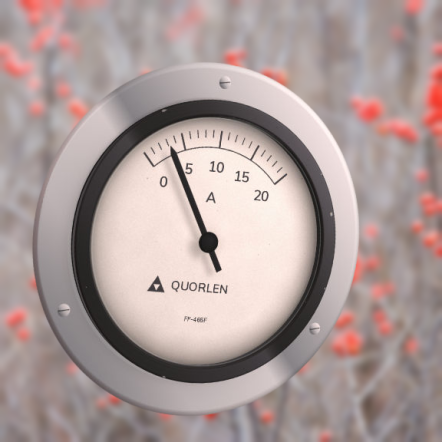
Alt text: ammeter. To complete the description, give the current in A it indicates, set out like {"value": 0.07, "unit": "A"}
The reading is {"value": 3, "unit": "A"}
